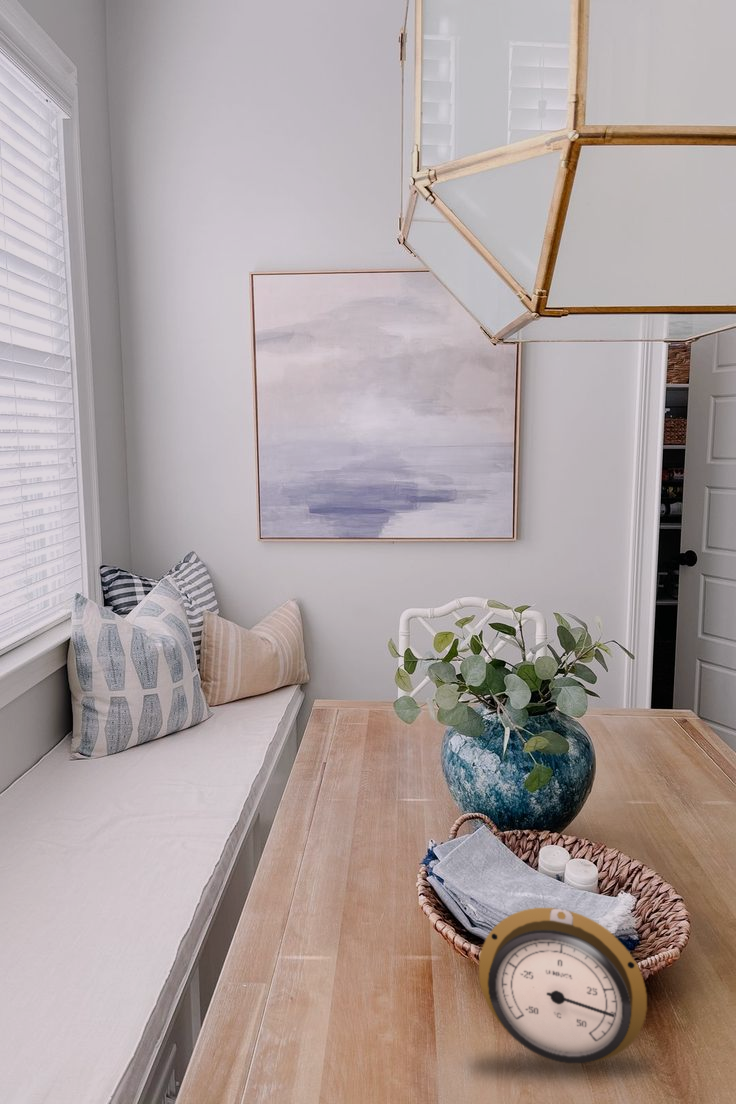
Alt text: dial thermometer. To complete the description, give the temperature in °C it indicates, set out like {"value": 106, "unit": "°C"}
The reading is {"value": 35, "unit": "°C"}
